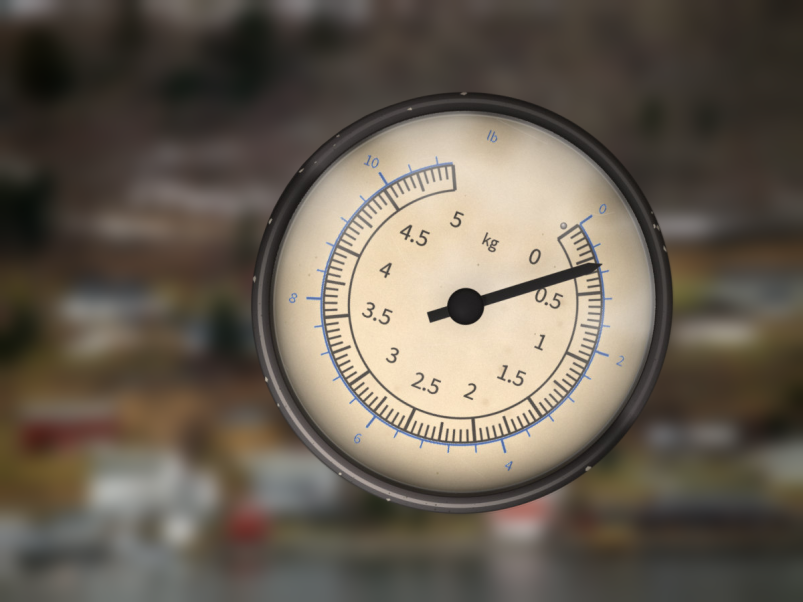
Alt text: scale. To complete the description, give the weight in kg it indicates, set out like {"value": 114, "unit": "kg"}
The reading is {"value": 0.3, "unit": "kg"}
